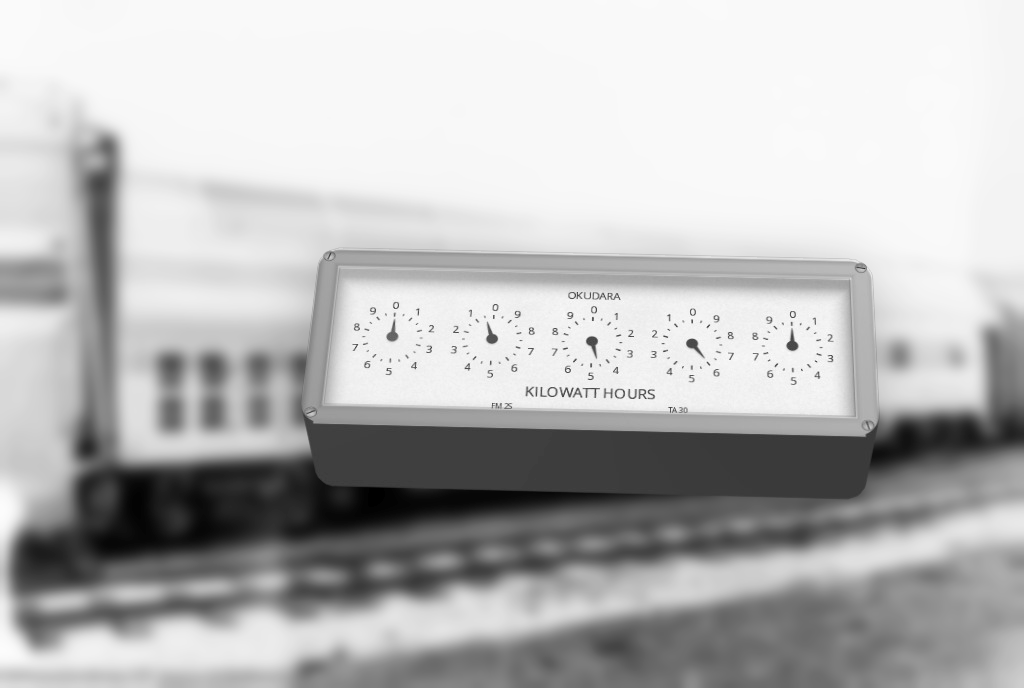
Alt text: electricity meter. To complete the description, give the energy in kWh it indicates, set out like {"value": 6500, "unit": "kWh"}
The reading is {"value": 460, "unit": "kWh"}
